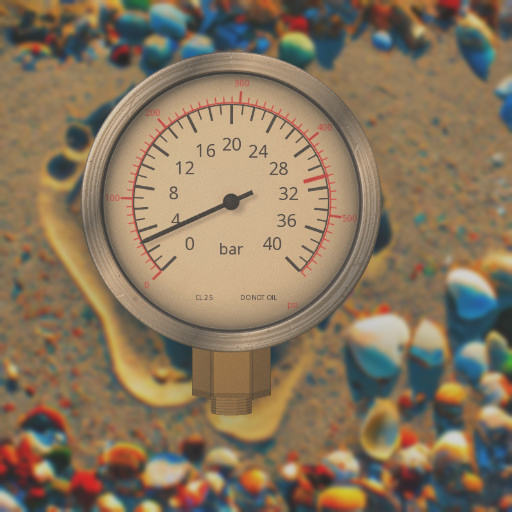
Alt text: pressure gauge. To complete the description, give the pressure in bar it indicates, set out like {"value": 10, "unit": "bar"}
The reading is {"value": 3, "unit": "bar"}
